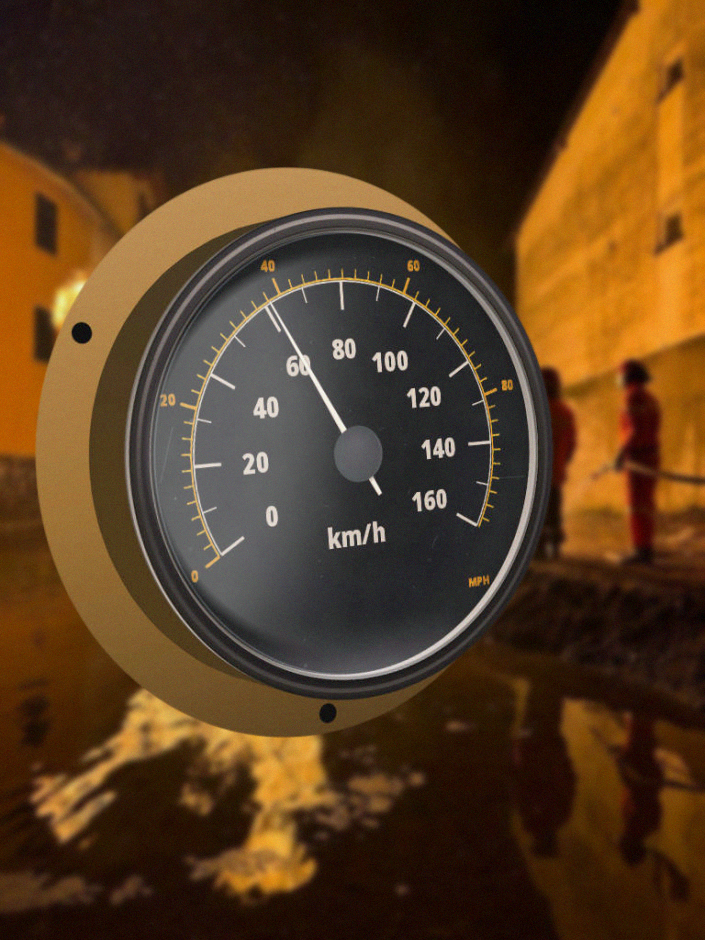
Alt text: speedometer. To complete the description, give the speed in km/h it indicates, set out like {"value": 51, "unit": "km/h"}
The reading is {"value": 60, "unit": "km/h"}
